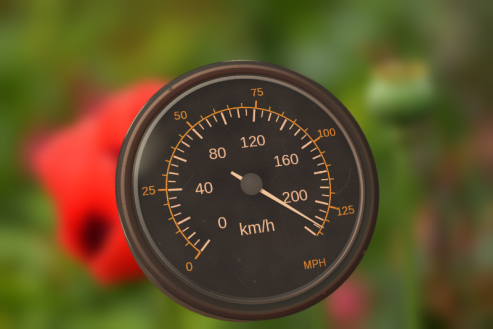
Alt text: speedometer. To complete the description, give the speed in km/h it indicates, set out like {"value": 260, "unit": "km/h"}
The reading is {"value": 215, "unit": "km/h"}
